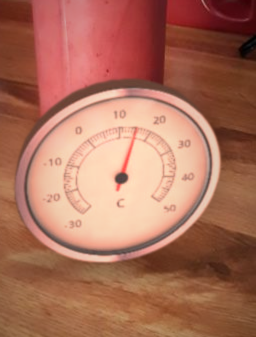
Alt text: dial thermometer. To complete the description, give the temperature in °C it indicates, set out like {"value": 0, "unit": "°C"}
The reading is {"value": 15, "unit": "°C"}
